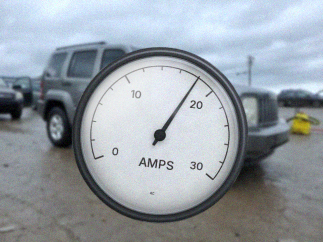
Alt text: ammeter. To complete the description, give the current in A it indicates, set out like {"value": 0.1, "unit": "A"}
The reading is {"value": 18, "unit": "A"}
